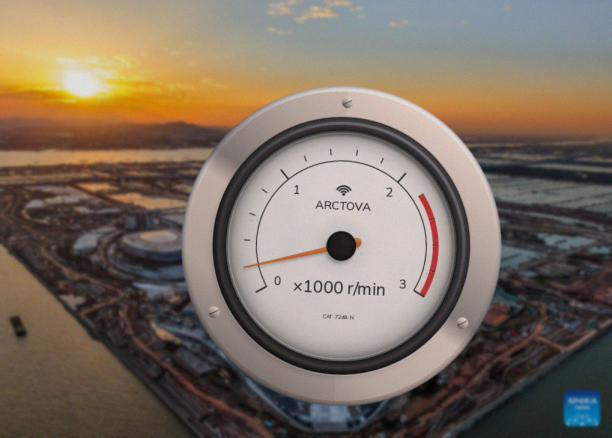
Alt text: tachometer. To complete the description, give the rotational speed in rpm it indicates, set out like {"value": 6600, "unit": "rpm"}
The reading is {"value": 200, "unit": "rpm"}
